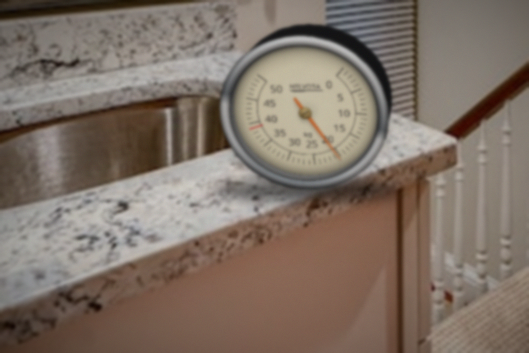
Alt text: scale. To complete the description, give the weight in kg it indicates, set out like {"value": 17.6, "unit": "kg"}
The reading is {"value": 20, "unit": "kg"}
